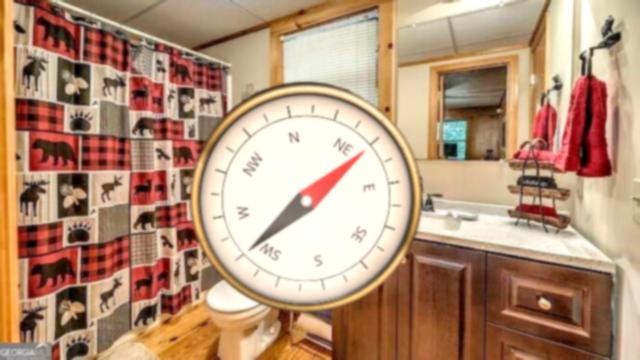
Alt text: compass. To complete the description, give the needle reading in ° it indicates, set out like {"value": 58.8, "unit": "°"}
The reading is {"value": 60, "unit": "°"}
